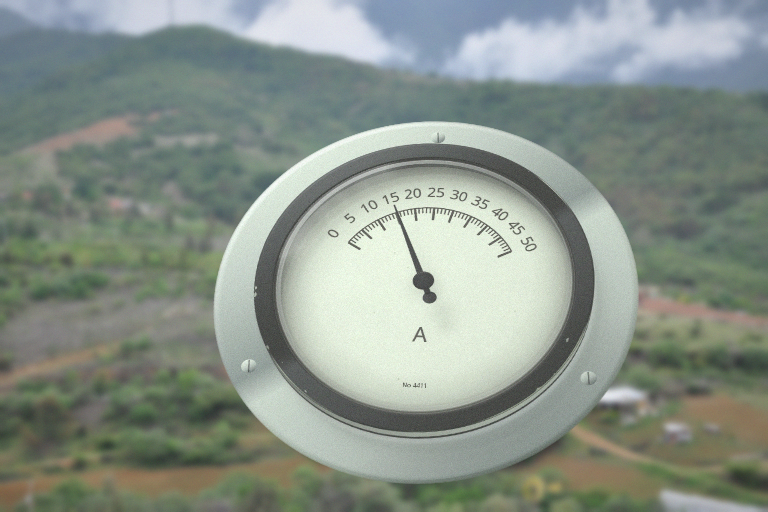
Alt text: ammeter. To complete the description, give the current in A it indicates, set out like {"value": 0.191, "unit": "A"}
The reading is {"value": 15, "unit": "A"}
